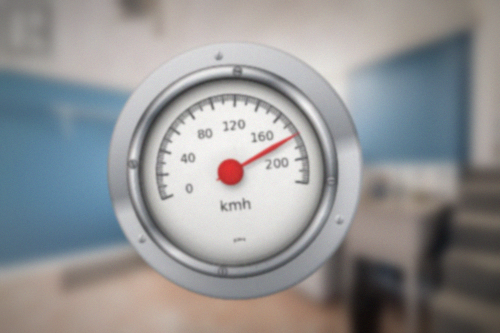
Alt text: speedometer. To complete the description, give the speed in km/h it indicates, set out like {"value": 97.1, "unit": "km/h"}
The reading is {"value": 180, "unit": "km/h"}
